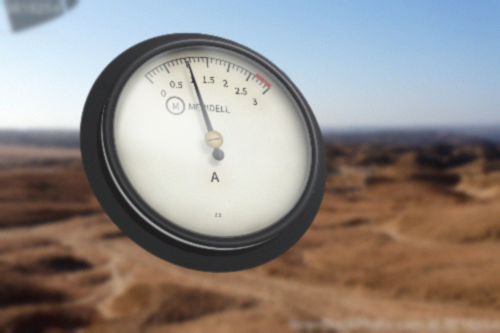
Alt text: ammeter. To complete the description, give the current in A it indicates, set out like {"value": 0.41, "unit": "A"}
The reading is {"value": 1, "unit": "A"}
